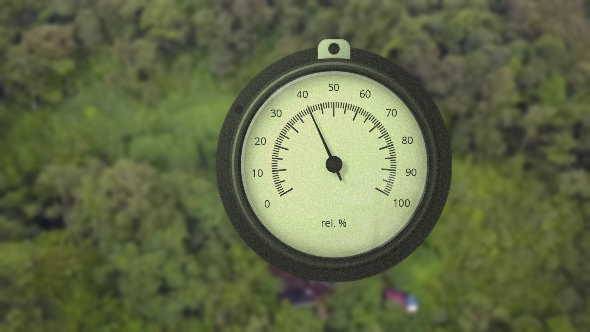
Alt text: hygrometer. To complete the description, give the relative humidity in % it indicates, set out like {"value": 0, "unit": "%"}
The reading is {"value": 40, "unit": "%"}
